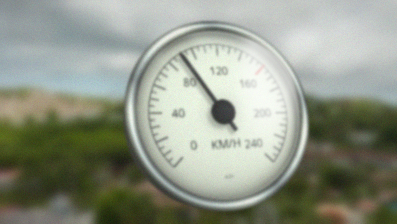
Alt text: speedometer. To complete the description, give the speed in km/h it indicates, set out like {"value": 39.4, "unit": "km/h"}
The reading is {"value": 90, "unit": "km/h"}
